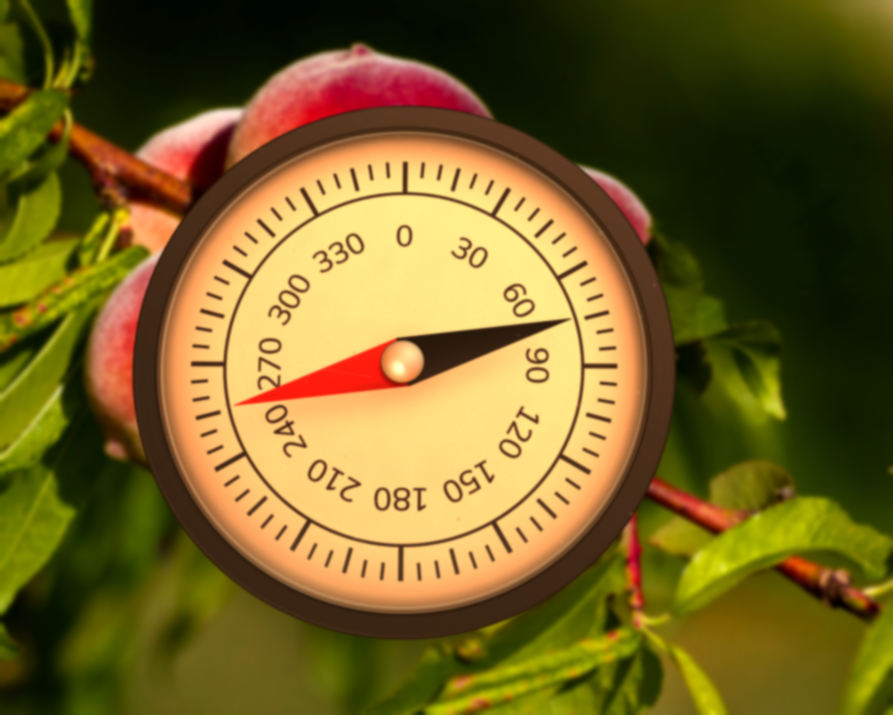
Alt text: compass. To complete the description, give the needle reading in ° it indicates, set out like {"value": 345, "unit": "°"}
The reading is {"value": 255, "unit": "°"}
